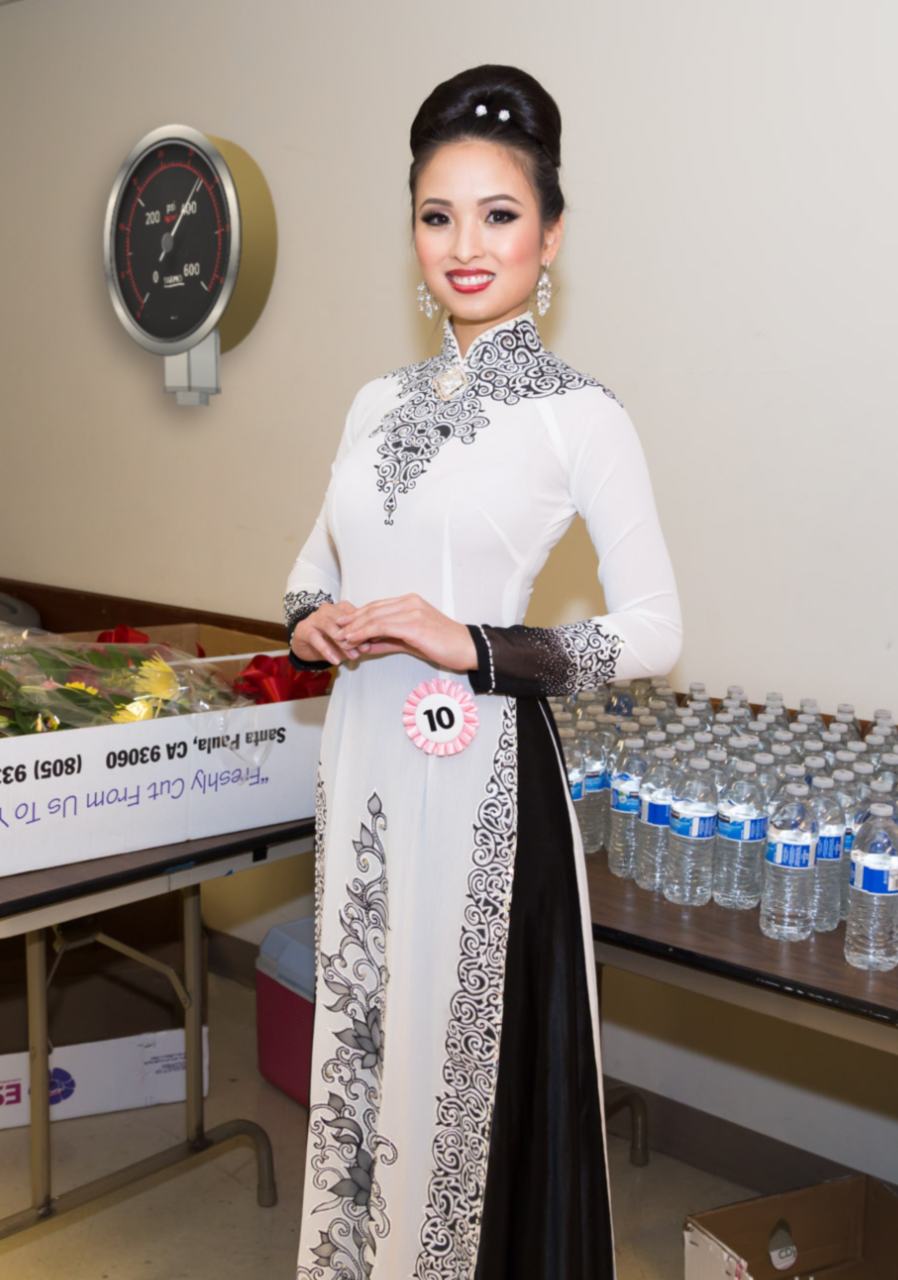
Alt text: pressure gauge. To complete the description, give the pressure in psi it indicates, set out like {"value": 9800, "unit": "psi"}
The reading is {"value": 400, "unit": "psi"}
